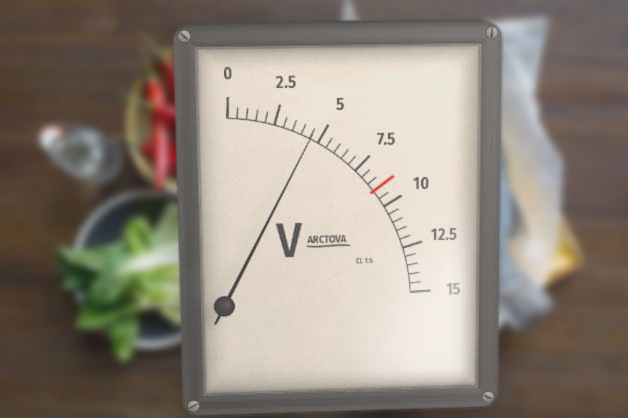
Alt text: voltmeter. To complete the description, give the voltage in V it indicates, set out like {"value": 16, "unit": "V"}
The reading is {"value": 4.5, "unit": "V"}
